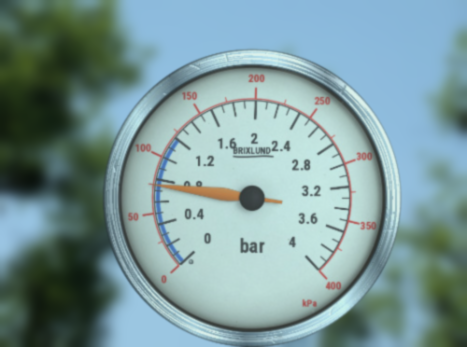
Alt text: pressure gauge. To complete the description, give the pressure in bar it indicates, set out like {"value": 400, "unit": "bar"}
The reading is {"value": 0.75, "unit": "bar"}
